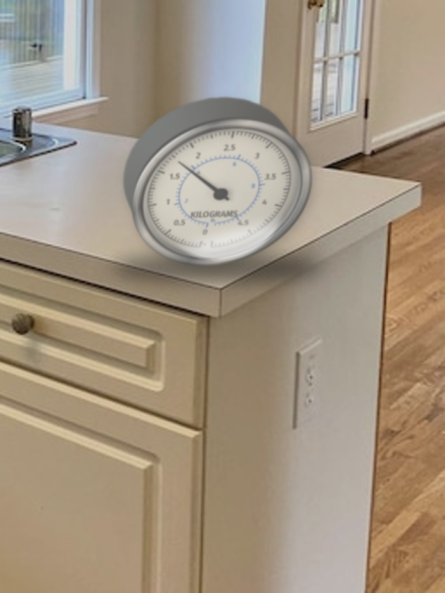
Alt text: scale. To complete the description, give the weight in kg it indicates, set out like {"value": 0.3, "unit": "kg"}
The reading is {"value": 1.75, "unit": "kg"}
